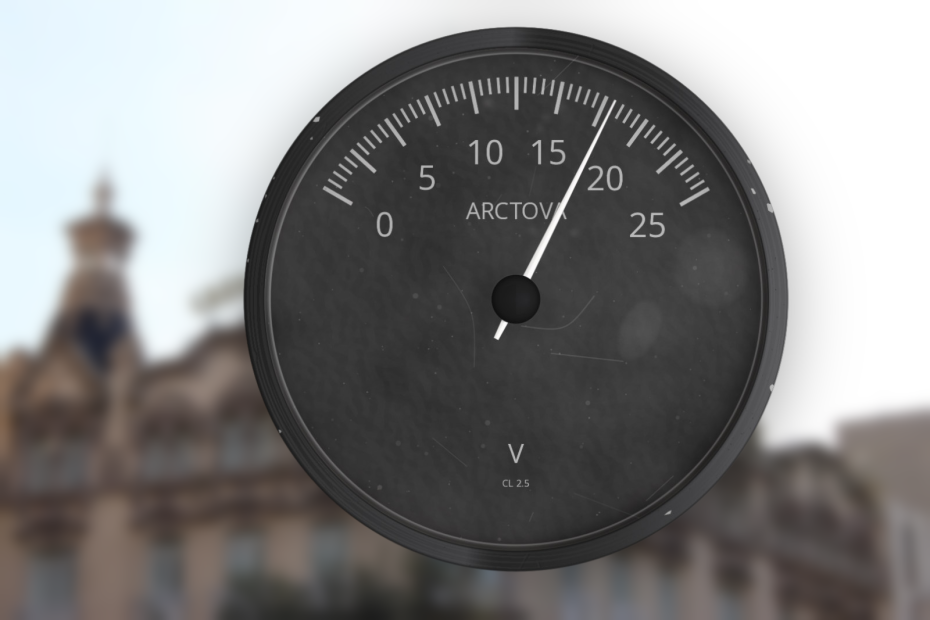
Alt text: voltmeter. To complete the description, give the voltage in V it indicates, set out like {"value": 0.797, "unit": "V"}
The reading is {"value": 18, "unit": "V"}
